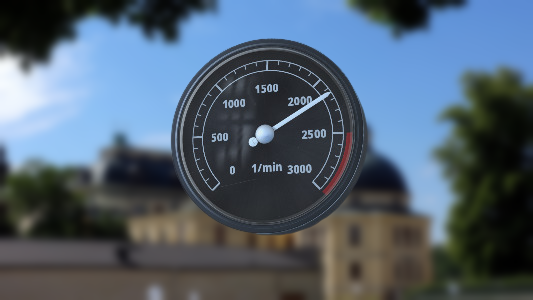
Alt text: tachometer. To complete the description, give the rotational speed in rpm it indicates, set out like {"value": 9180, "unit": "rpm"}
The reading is {"value": 2150, "unit": "rpm"}
